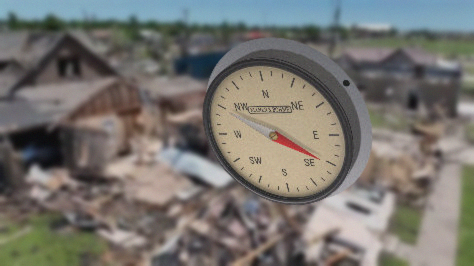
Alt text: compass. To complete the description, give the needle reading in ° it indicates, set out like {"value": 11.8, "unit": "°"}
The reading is {"value": 120, "unit": "°"}
